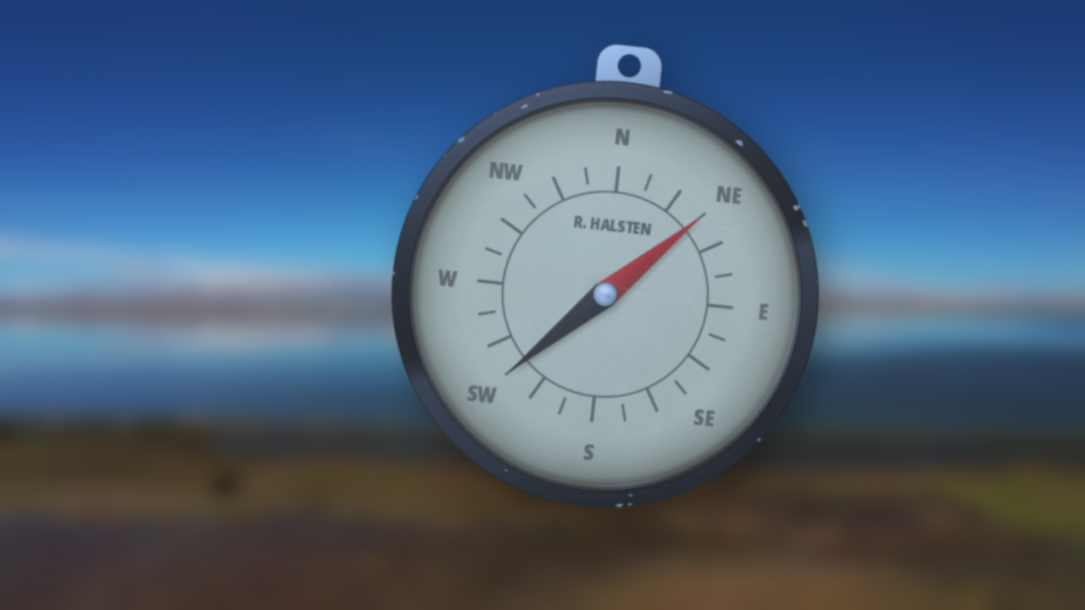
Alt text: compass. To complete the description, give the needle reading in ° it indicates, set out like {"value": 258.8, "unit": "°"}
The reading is {"value": 45, "unit": "°"}
